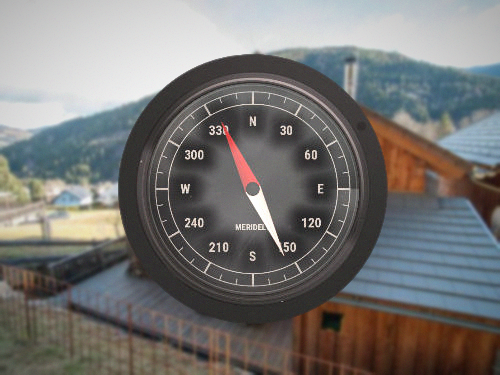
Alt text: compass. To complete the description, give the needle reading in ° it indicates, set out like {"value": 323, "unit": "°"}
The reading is {"value": 335, "unit": "°"}
